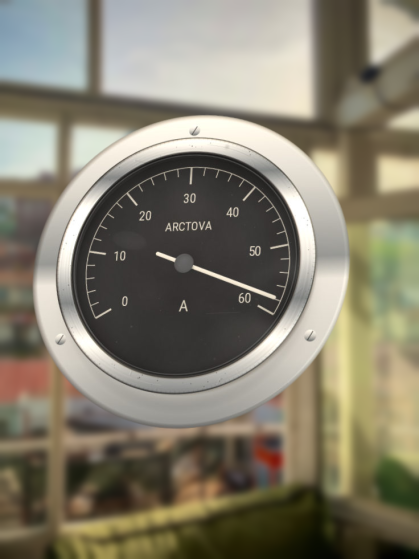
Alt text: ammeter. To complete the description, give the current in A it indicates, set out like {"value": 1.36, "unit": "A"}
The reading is {"value": 58, "unit": "A"}
